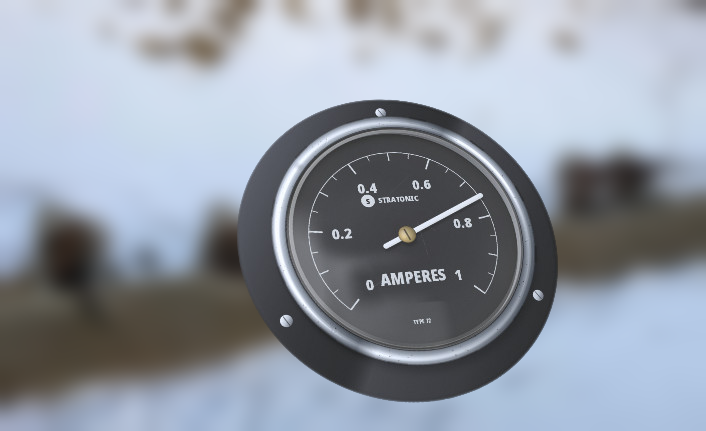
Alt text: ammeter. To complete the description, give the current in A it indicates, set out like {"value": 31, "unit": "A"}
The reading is {"value": 0.75, "unit": "A"}
